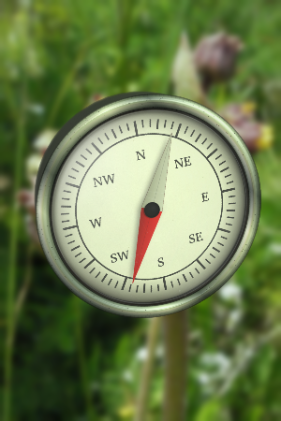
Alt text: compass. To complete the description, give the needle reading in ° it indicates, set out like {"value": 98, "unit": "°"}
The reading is {"value": 205, "unit": "°"}
